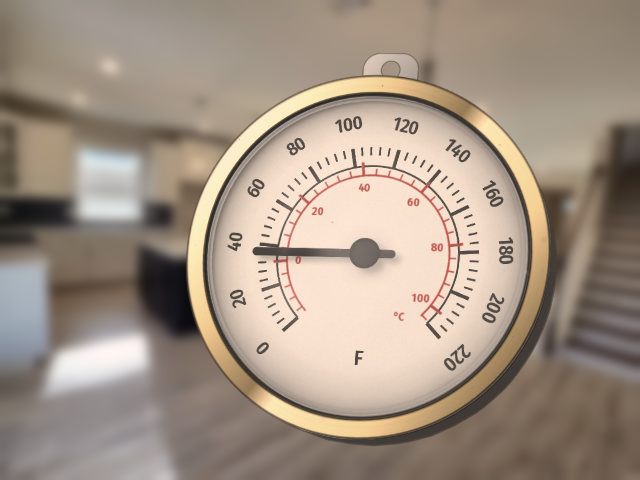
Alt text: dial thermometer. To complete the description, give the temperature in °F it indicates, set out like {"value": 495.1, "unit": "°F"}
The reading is {"value": 36, "unit": "°F"}
